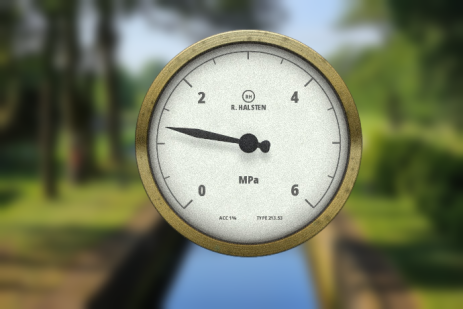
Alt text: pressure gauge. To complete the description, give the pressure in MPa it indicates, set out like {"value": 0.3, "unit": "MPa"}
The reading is {"value": 1.25, "unit": "MPa"}
